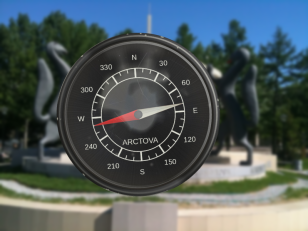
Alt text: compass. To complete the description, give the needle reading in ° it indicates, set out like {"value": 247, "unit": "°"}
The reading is {"value": 260, "unit": "°"}
